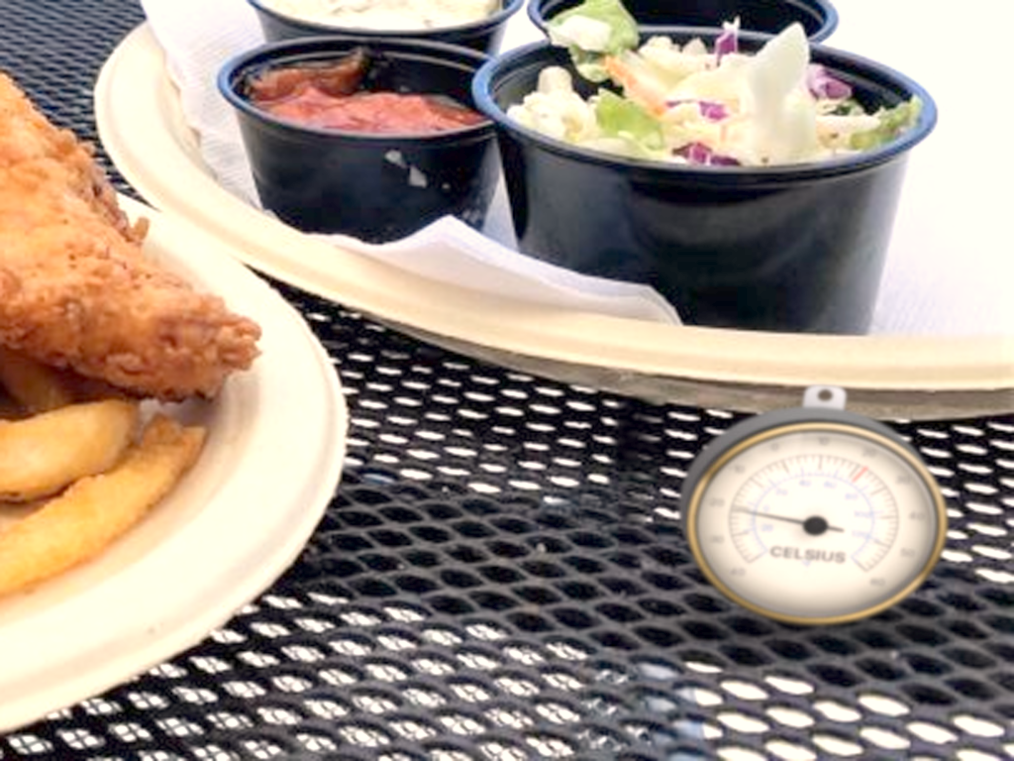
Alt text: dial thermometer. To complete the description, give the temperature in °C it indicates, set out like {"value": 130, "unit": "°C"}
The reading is {"value": -20, "unit": "°C"}
